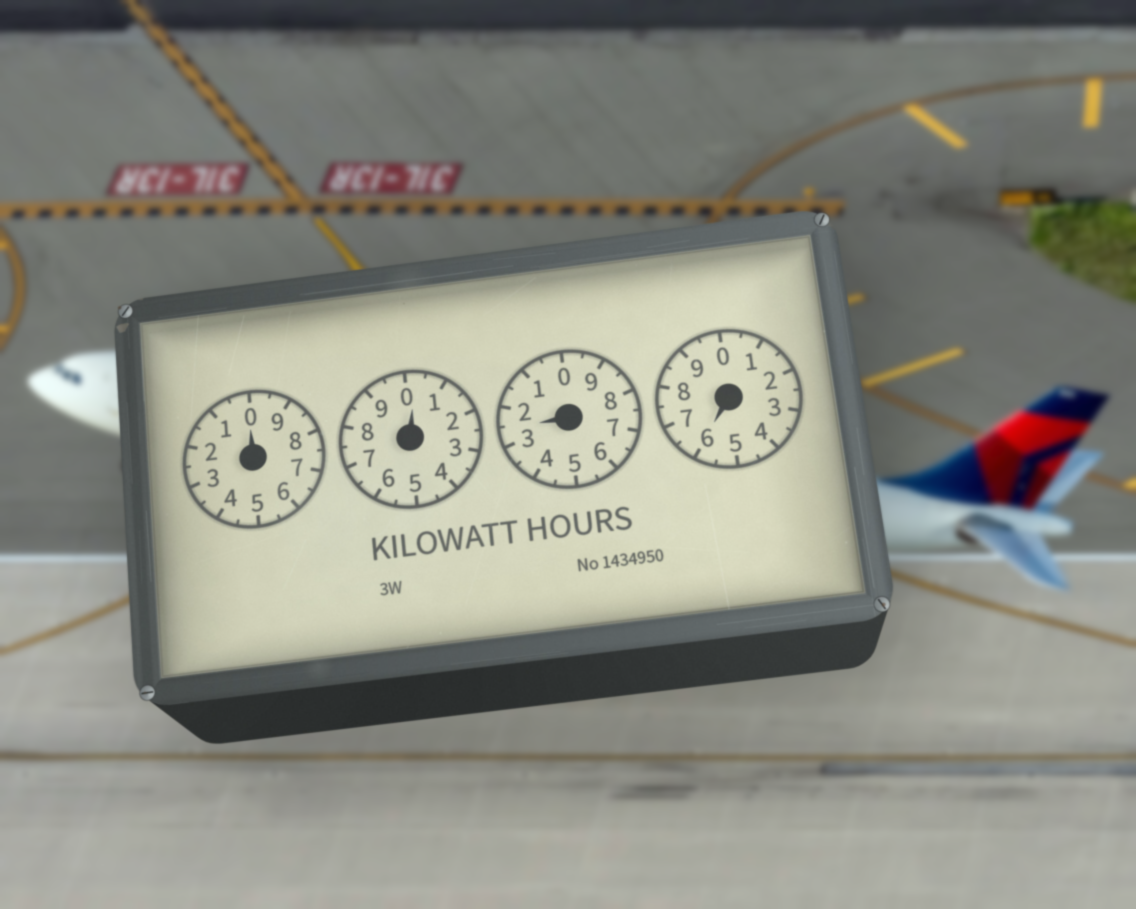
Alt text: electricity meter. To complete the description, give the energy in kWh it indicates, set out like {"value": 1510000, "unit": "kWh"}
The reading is {"value": 26, "unit": "kWh"}
